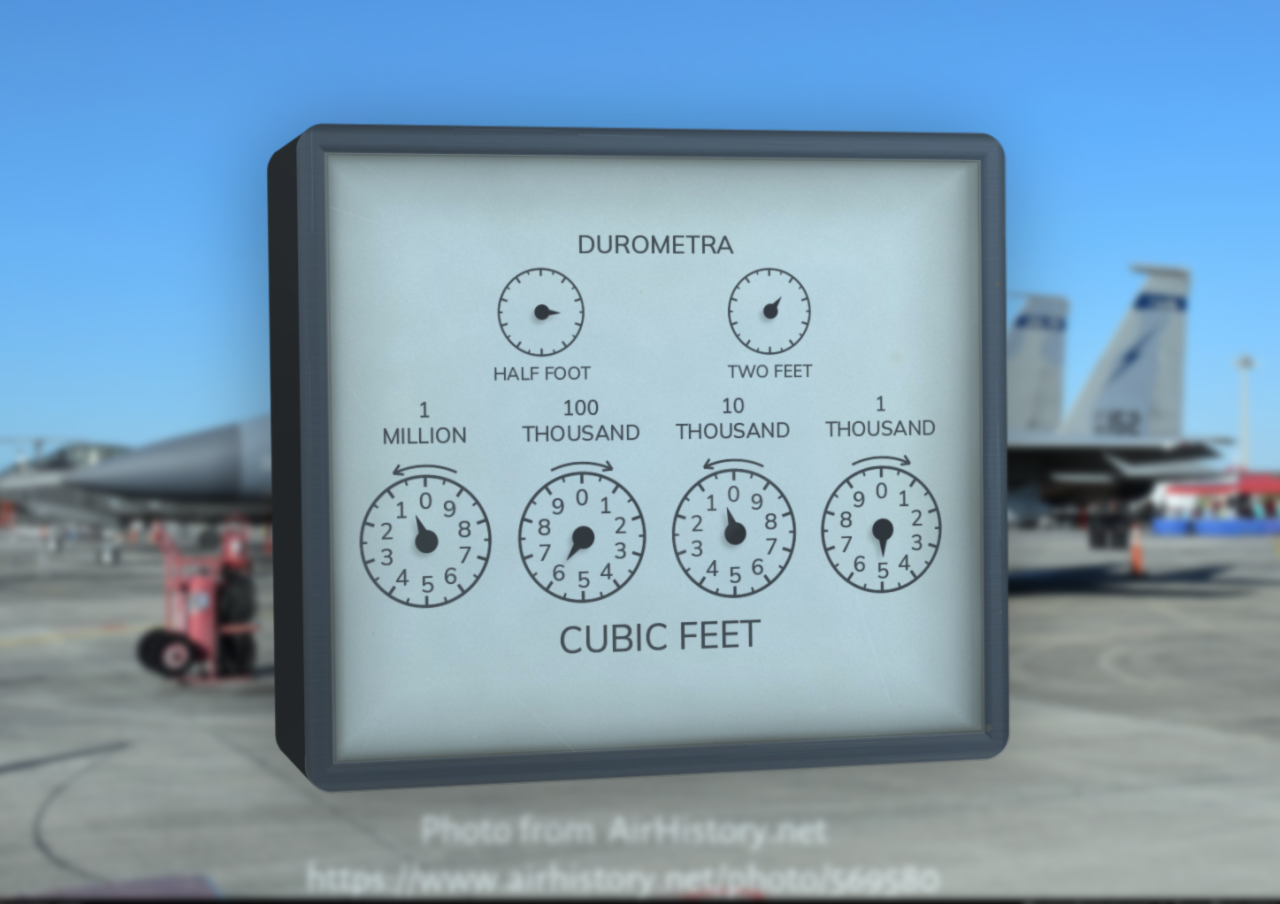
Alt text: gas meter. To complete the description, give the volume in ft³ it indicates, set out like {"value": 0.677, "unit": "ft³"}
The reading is {"value": 60500, "unit": "ft³"}
